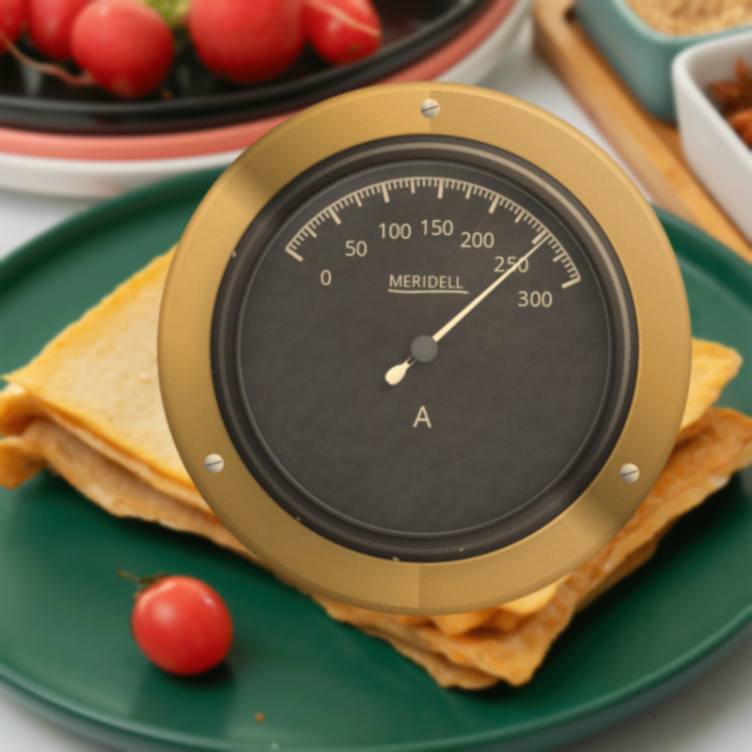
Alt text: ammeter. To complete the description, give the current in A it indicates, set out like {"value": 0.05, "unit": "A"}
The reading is {"value": 255, "unit": "A"}
